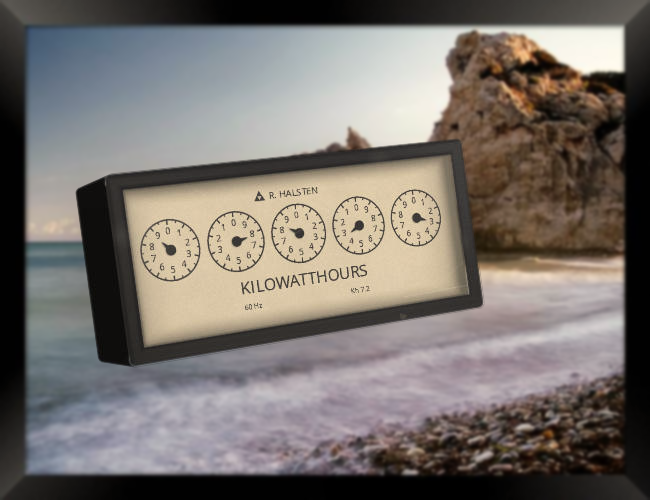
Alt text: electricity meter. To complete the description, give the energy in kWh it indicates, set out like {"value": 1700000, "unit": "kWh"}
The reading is {"value": 87833, "unit": "kWh"}
